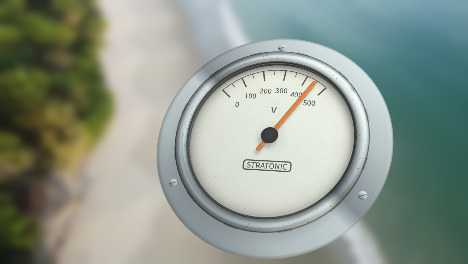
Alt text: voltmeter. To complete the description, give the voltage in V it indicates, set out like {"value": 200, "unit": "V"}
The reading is {"value": 450, "unit": "V"}
